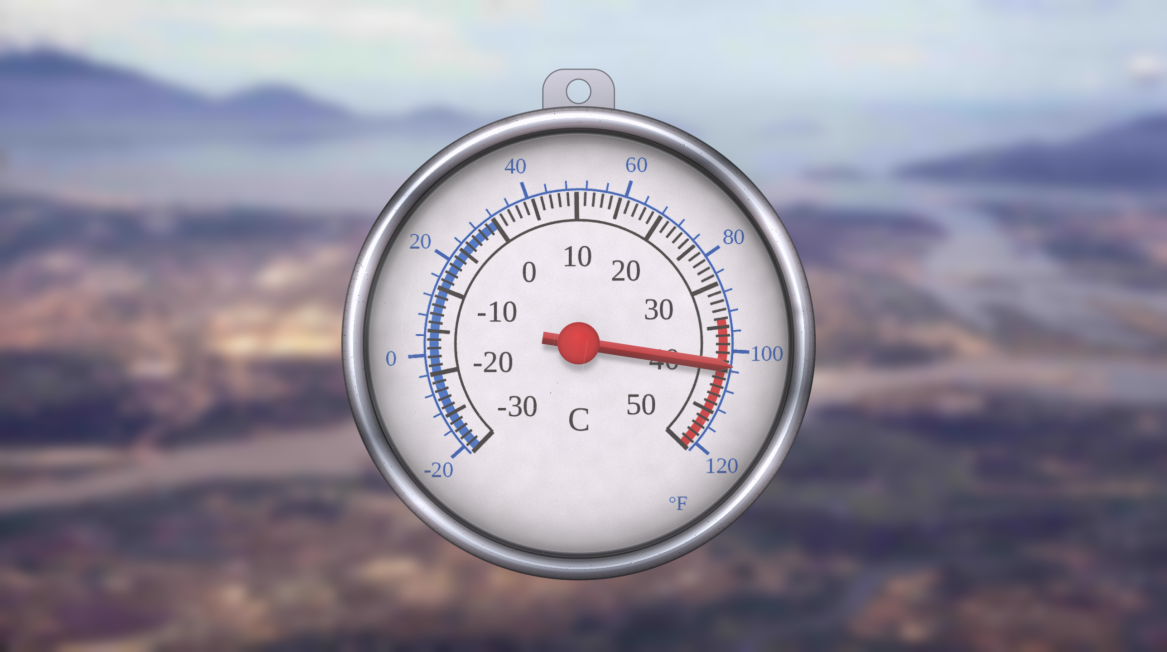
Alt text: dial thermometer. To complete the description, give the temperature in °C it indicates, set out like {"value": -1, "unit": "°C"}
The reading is {"value": 39.5, "unit": "°C"}
